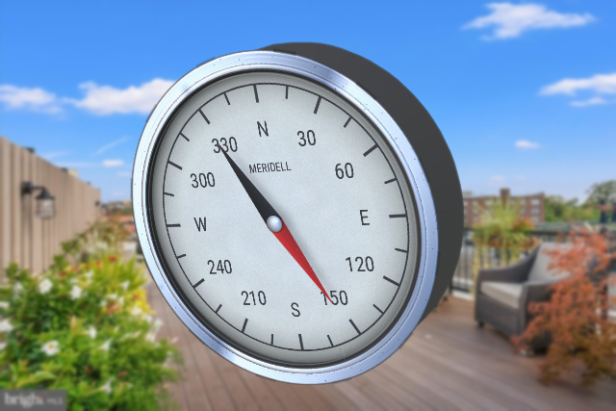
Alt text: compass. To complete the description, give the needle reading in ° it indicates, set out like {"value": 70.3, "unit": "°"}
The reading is {"value": 150, "unit": "°"}
